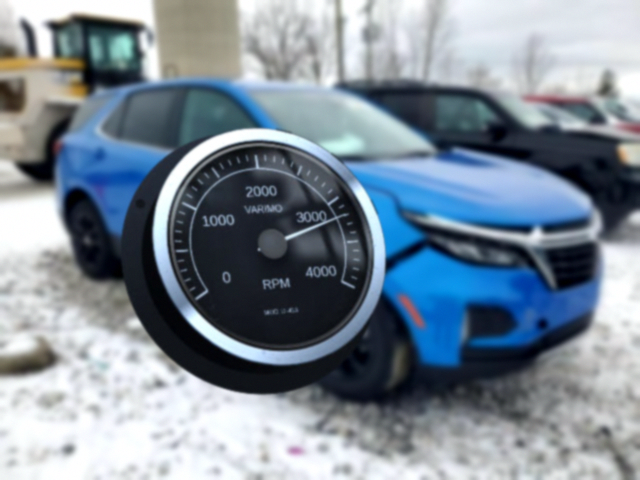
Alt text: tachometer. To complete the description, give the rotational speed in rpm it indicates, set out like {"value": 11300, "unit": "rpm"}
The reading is {"value": 3200, "unit": "rpm"}
